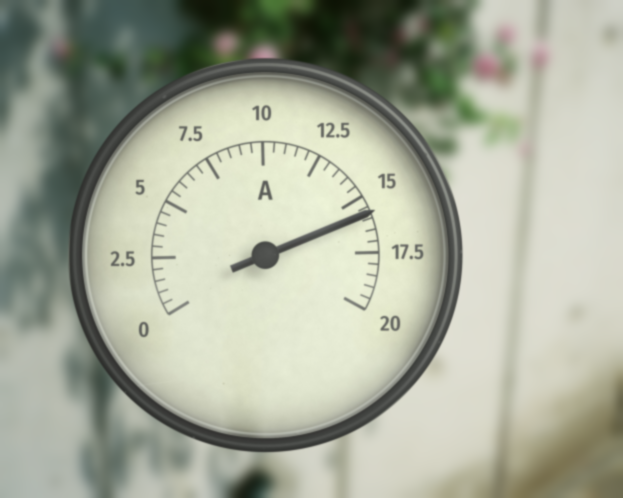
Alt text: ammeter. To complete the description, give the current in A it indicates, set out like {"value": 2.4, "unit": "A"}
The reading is {"value": 15.75, "unit": "A"}
